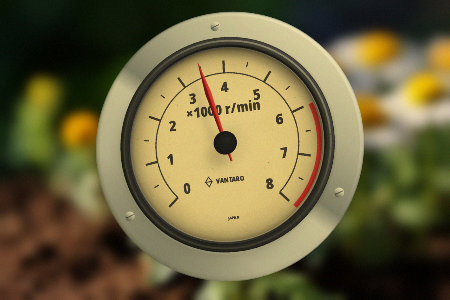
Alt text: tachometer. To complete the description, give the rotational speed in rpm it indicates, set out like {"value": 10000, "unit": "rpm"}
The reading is {"value": 3500, "unit": "rpm"}
